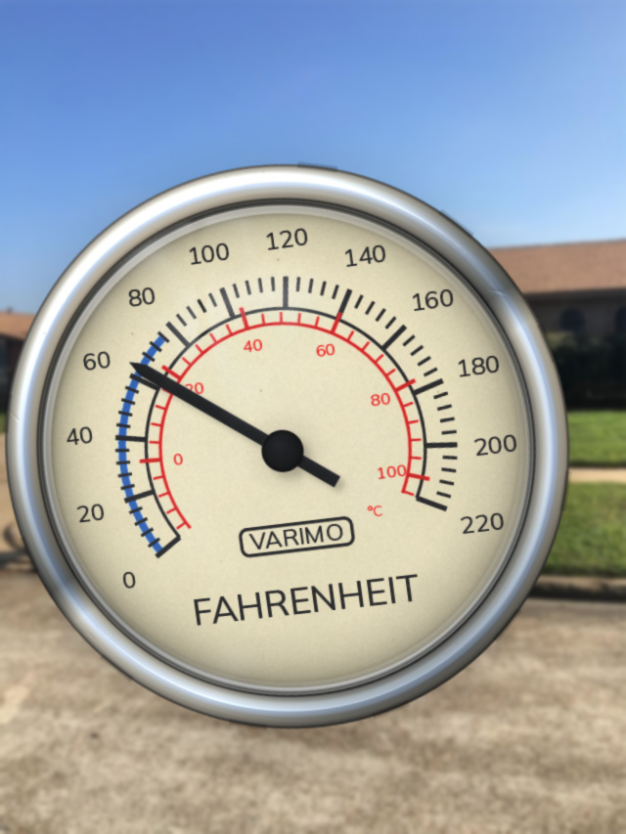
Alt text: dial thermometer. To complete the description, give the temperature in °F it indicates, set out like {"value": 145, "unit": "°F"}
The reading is {"value": 64, "unit": "°F"}
